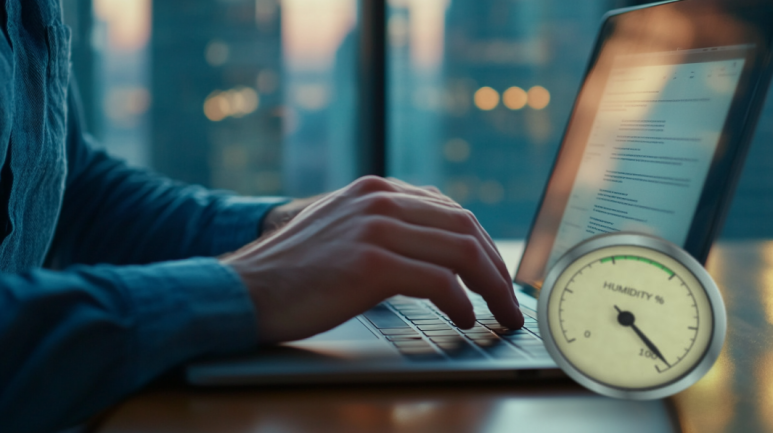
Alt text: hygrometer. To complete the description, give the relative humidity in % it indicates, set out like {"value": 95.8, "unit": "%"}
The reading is {"value": 96, "unit": "%"}
